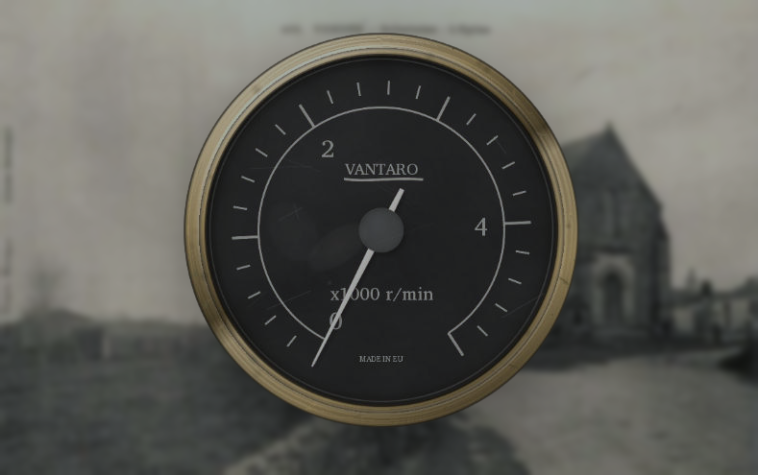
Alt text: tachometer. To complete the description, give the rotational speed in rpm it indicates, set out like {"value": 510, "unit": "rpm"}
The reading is {"value": 0, "unit": "rpm"}
